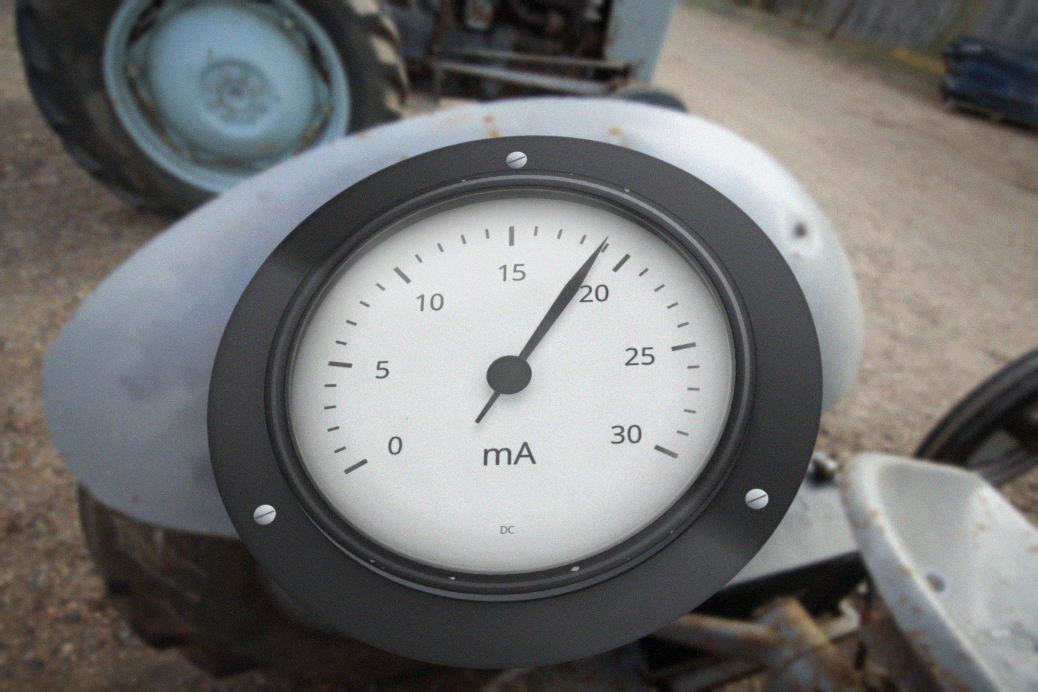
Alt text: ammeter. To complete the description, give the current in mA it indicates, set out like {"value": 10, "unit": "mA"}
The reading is {"value": 19, "unit": "mA"}
